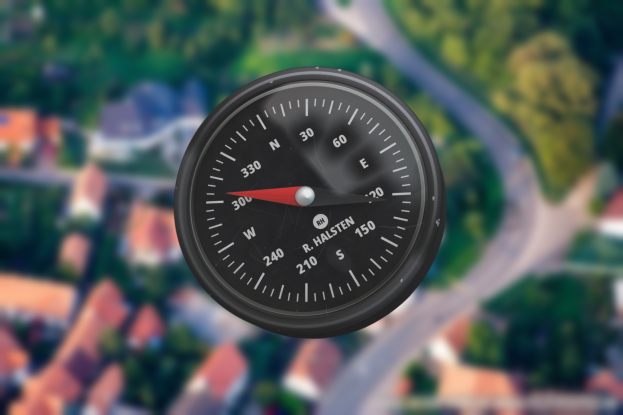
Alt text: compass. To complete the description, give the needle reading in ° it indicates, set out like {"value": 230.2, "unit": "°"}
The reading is {"value": 305, "unit": "°"}
